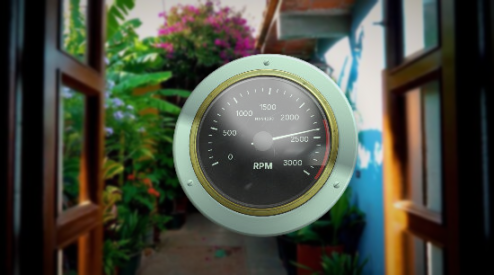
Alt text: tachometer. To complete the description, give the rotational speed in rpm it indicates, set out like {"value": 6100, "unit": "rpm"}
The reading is {"value": 2400, "unit": "rpm"}
